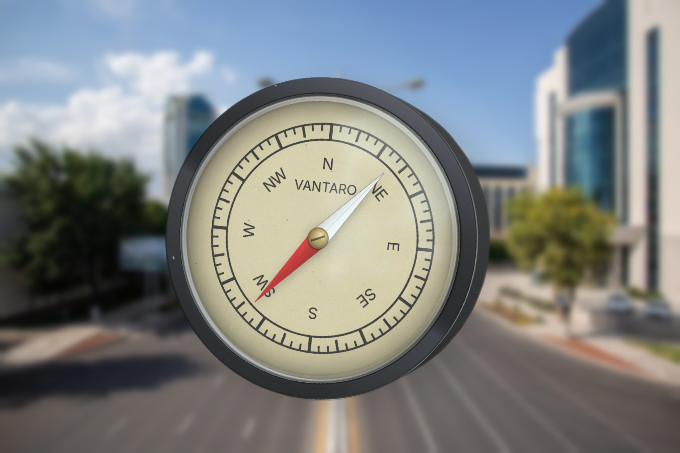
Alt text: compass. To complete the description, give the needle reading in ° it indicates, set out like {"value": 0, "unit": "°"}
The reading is {"value": 220, "unit": "°"}
